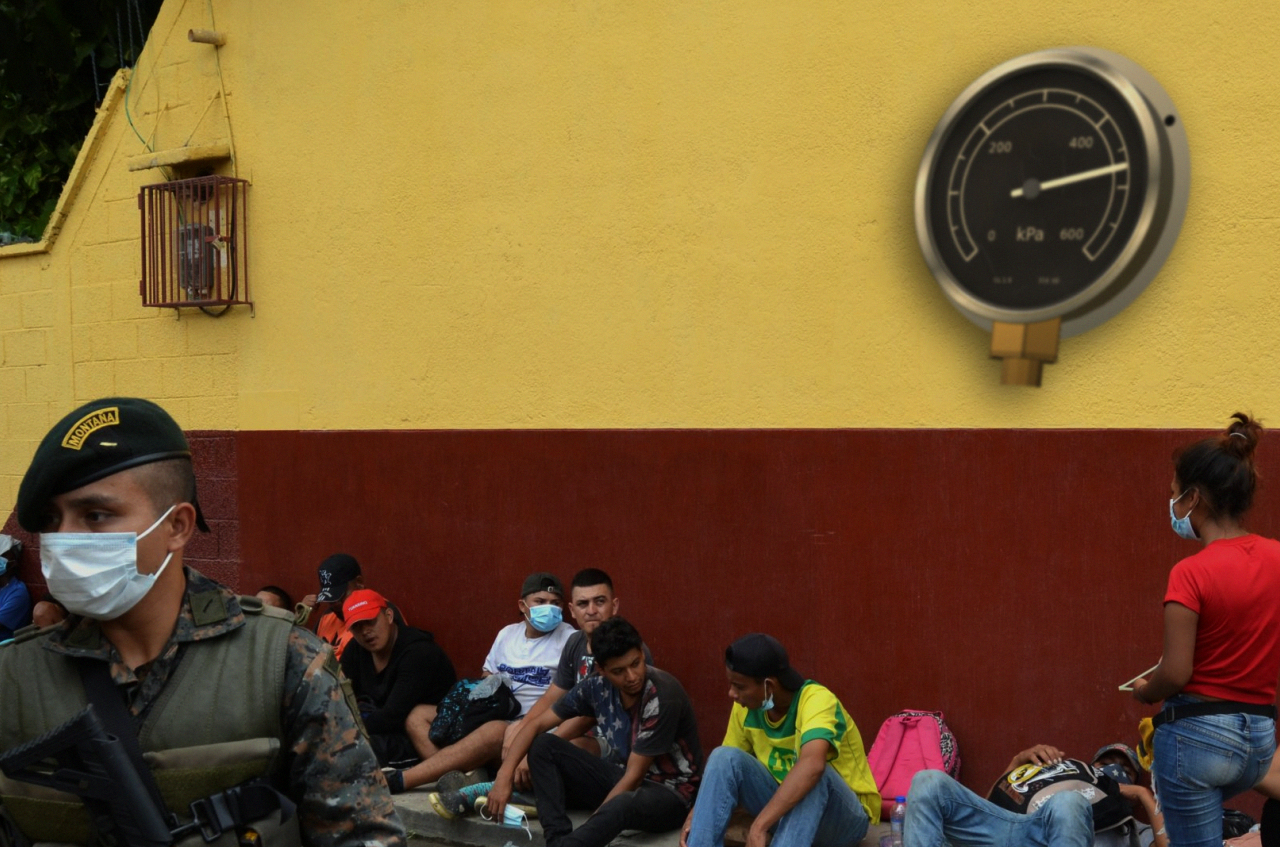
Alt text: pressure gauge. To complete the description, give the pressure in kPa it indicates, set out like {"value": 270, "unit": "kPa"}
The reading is {"value": 475, "unit": "kPa"}
